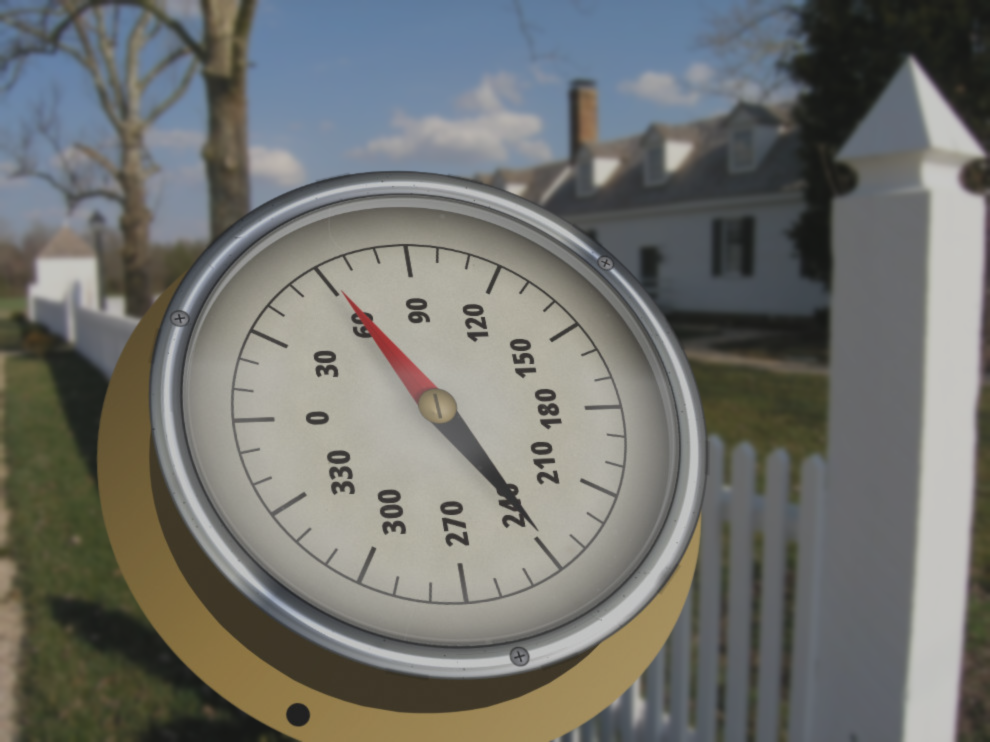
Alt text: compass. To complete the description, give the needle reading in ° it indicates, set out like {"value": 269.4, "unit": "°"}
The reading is {"value": 60, "unit": "°"}
